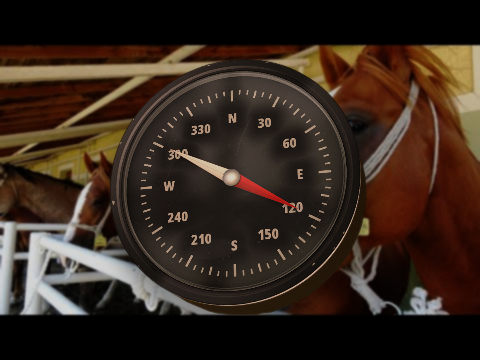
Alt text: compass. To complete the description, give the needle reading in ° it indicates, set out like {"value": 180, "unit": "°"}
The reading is {"value": 120, "unit": "°"}
